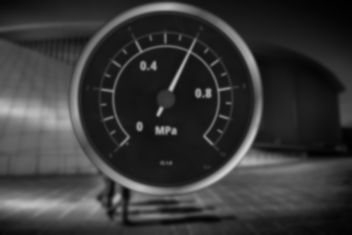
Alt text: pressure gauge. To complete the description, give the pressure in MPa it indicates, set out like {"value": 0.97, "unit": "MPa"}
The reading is {"value": 0.6, "unit": "MPa"}
